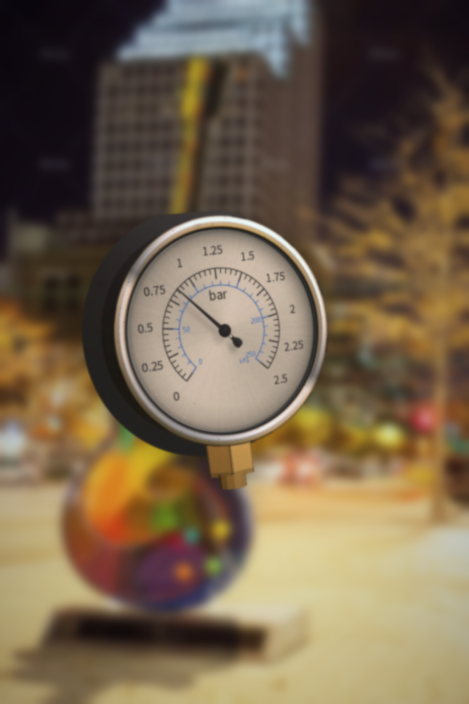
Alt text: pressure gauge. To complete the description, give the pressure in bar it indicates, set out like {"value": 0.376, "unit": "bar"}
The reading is {"value": 0.85, "unit": "bar"}
